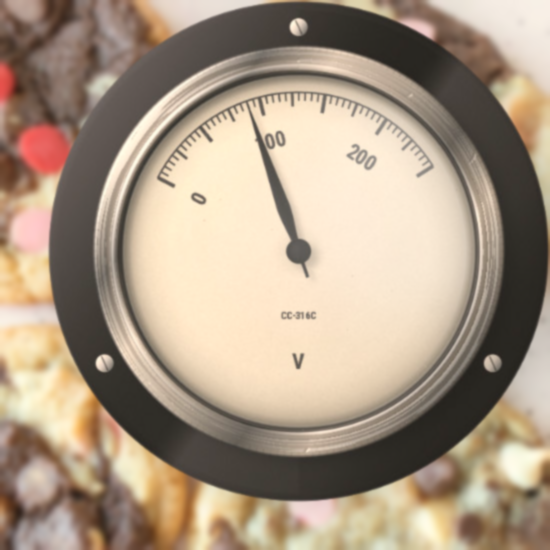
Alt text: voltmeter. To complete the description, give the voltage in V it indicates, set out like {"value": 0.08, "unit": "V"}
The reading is {"value": 90, "unit": "V"}
